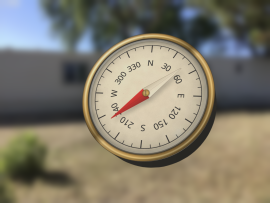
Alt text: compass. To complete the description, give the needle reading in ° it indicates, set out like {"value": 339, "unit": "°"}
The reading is {"value": 230, "unit": "°"}
